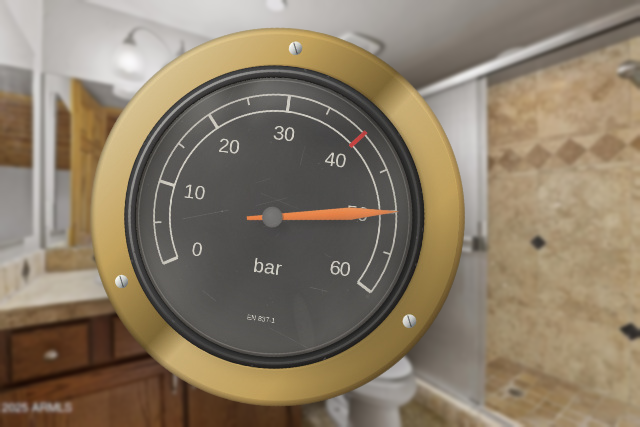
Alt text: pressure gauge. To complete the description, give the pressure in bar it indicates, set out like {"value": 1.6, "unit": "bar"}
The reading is {"value": 50, "unit": "bar"}
